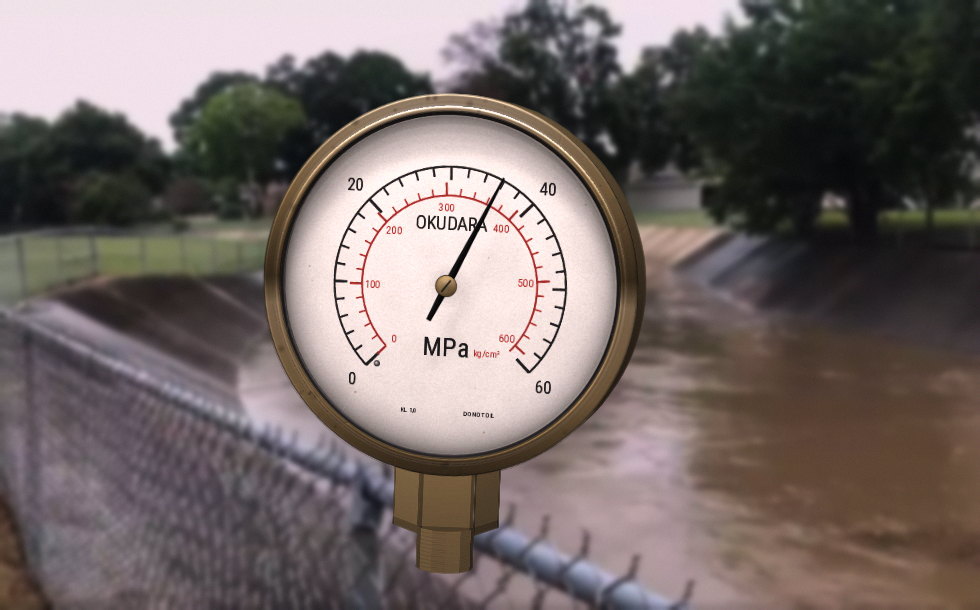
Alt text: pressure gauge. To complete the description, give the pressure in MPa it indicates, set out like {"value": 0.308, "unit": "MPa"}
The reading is {"value": 36, "unit": "MPa"}
